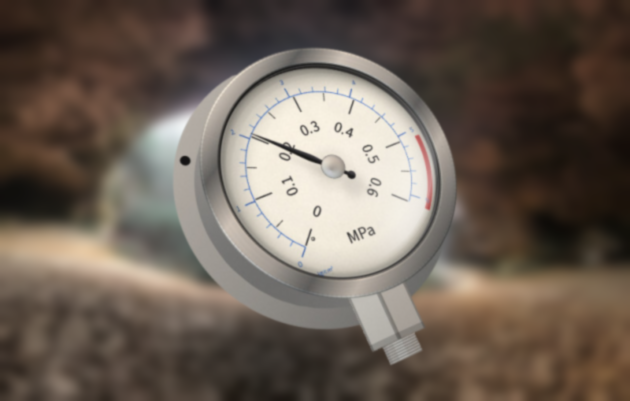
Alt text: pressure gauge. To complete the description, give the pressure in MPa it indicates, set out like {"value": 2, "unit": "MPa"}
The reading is {"value": 0.2, "unit": "MPa"}
